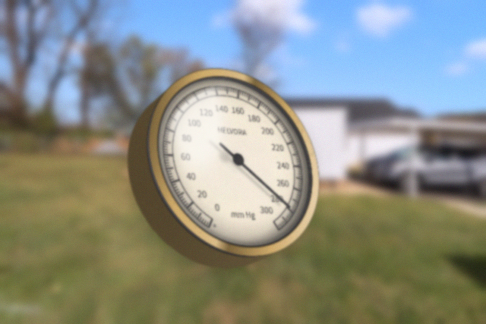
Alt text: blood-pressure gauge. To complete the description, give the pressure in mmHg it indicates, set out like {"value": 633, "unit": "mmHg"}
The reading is {"value": 280, "unit": "mmHg"}
